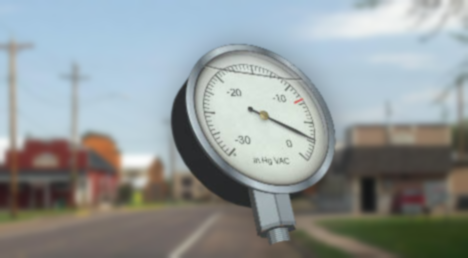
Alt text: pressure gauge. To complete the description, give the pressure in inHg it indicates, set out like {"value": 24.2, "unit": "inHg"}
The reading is {"value": -2.5, "unit": "inHg"}
